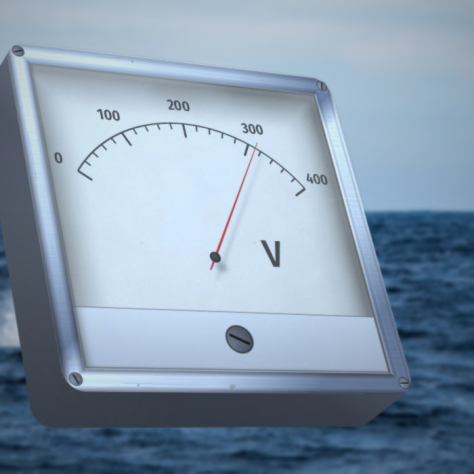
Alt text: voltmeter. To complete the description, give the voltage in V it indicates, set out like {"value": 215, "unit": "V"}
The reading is {"value": 310, "unit": "V"}
